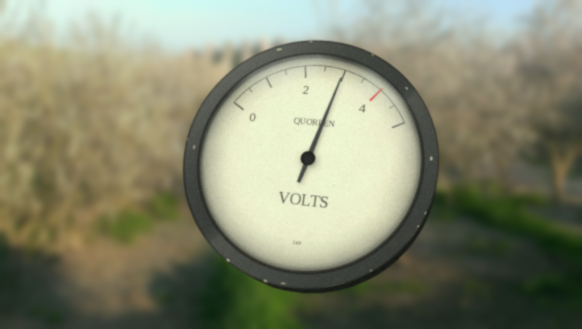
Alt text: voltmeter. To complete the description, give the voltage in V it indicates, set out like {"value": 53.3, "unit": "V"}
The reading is {"value": 3, "unit": "V"}
